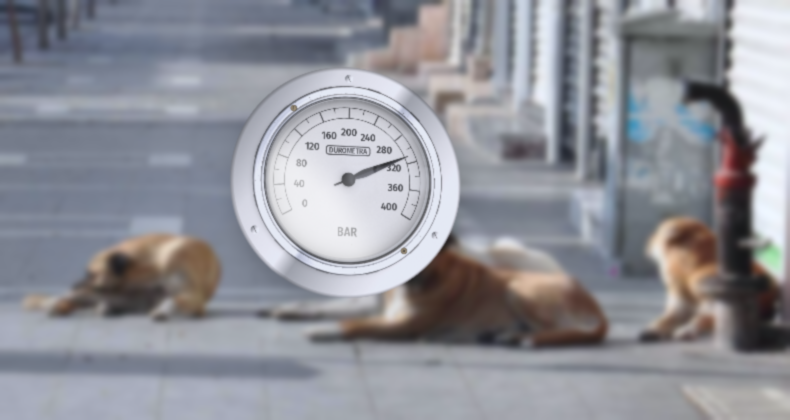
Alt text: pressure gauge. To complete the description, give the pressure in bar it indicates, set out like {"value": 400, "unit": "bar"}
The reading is {"value": 310, "unit": "bar"}
